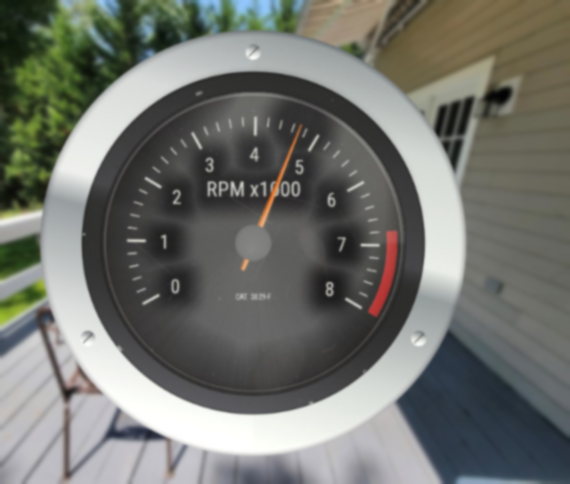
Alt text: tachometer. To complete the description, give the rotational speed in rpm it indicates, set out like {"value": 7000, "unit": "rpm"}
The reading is {"value": 4700, "unit": "rpm"}
